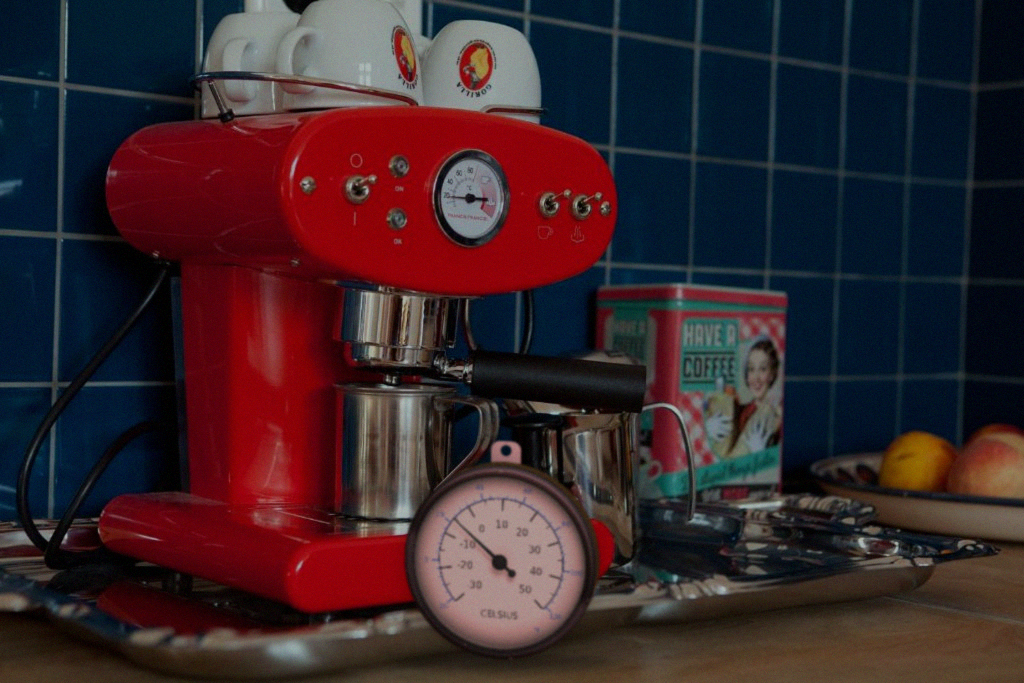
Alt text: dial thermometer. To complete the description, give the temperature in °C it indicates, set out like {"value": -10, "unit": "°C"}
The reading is {"value": -5, "unit": "°C"}
